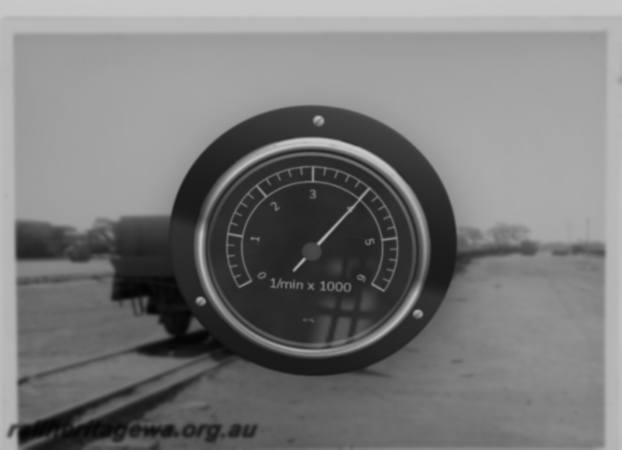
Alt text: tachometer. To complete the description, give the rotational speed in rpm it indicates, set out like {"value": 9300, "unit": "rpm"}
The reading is {"value": 4000, "unit": "rpm"}
